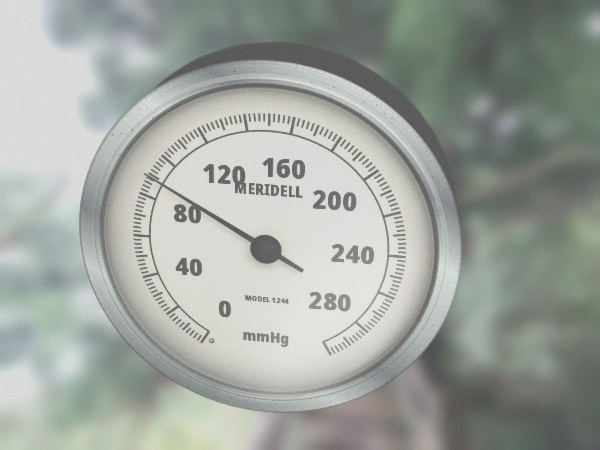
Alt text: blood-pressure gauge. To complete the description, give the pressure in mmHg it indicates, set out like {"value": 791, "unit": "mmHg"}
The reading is {"value": 90, "unit": "mmHg"}
